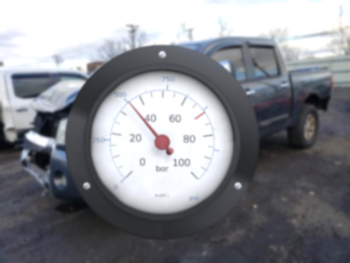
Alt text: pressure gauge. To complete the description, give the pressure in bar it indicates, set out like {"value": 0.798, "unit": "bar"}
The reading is {"value": 35, "unit": "bar"}
